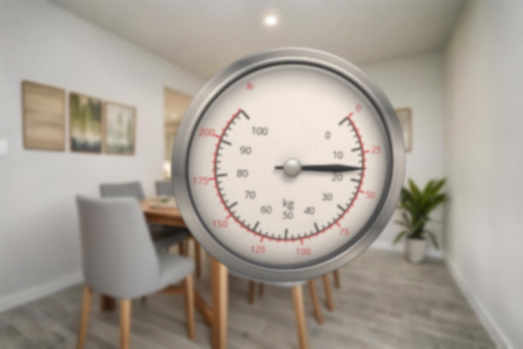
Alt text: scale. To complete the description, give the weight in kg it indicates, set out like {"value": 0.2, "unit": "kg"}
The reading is {"value": 16, "unit": "kg"}
